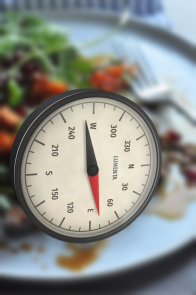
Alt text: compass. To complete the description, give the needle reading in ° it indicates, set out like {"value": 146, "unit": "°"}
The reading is {"value": 80, "unit": "°"}
